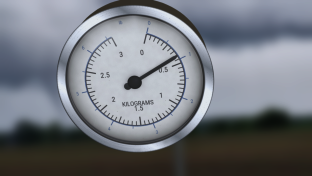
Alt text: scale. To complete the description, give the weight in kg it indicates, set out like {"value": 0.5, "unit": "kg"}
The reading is {"value": 0.4, "unit": "kg"}
